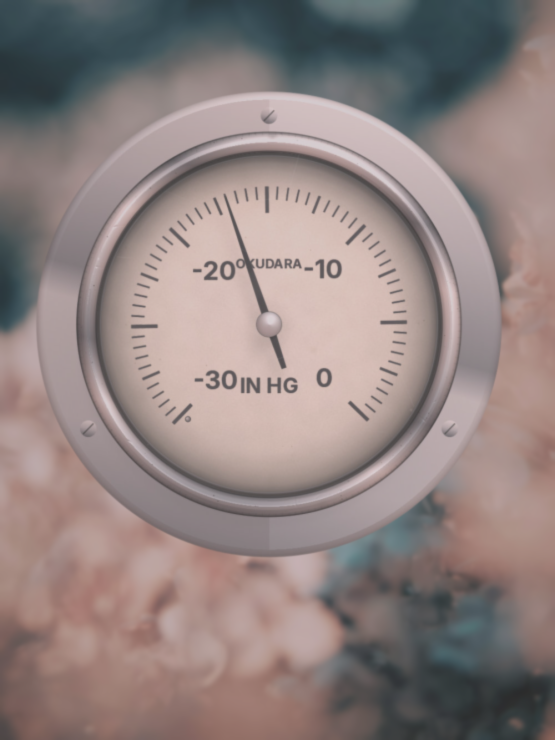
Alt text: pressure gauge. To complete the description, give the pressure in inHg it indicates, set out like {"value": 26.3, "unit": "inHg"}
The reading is {"value": -17, "unit": "inHg"}
